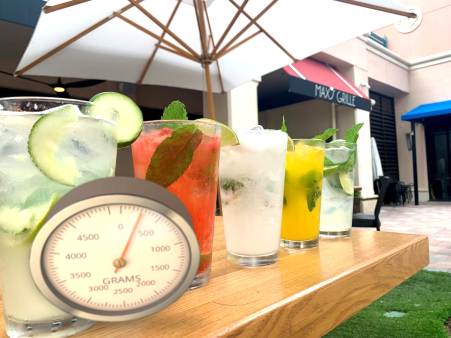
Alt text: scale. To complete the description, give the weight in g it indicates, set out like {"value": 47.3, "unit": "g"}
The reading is {"value": 250, "unit": "g"}
